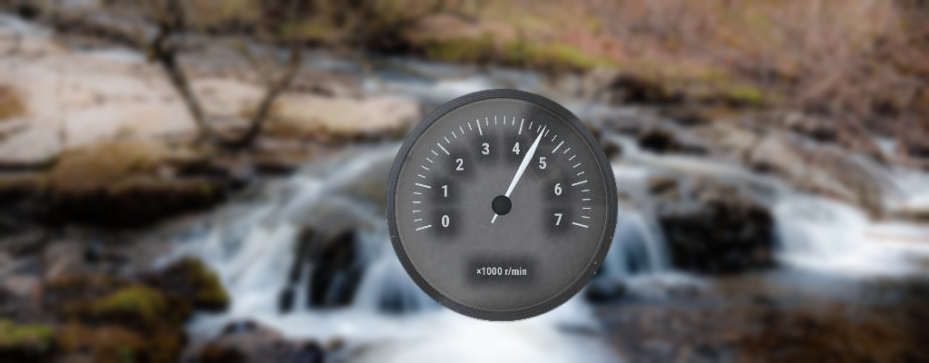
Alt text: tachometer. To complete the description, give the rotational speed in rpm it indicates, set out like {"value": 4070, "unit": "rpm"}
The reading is {"value": 4500, "unit": "rpm"}
